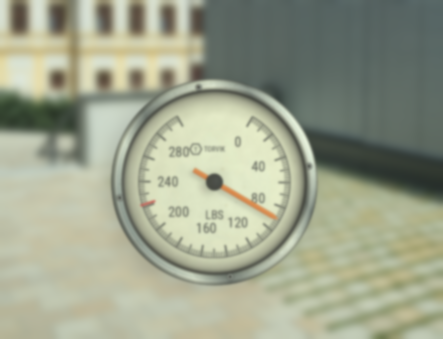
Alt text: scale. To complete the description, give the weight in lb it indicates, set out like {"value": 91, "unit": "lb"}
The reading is {"value": 90, "unit": "lb"}
